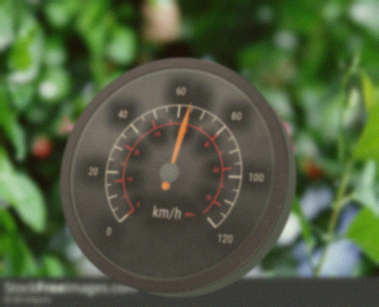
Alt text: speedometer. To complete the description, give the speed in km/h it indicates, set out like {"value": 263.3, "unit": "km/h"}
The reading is {"value": 65, "unit": "km/h"}
